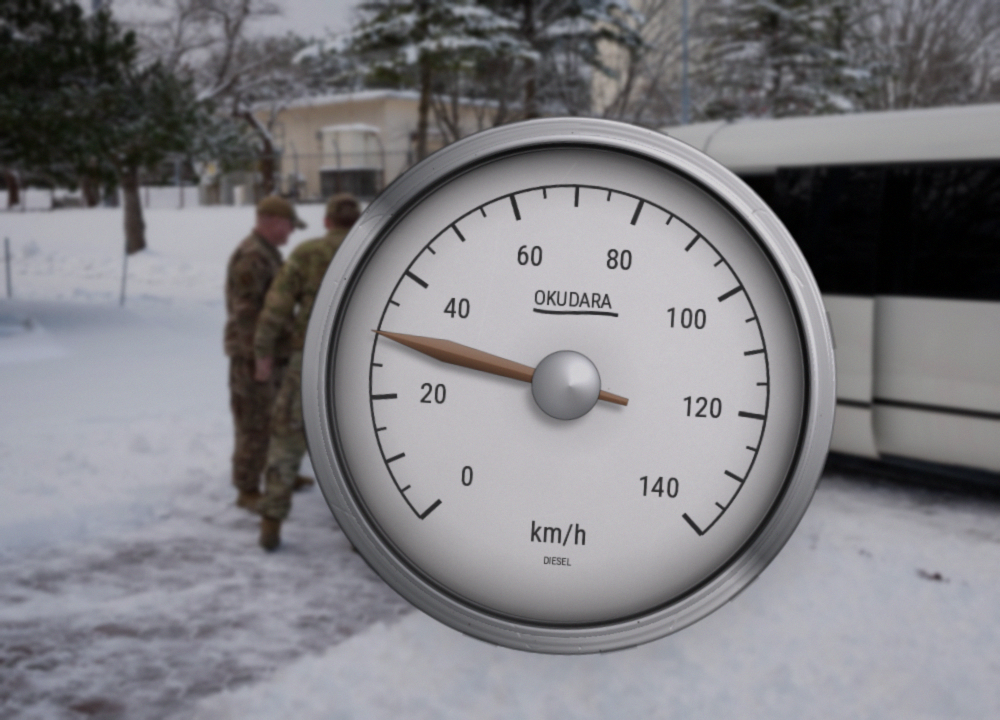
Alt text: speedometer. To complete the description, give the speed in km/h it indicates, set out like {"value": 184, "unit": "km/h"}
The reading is {"value": 30, "unit": "km/h"}
